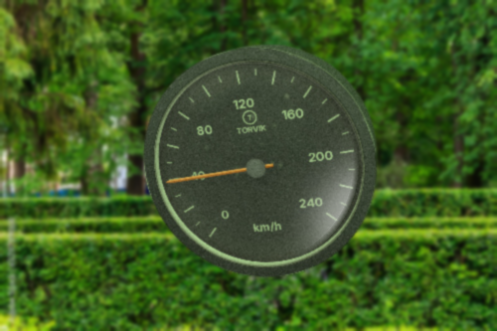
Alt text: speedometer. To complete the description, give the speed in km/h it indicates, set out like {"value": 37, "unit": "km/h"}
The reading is {"value": 40, "unit": "km/h"}
